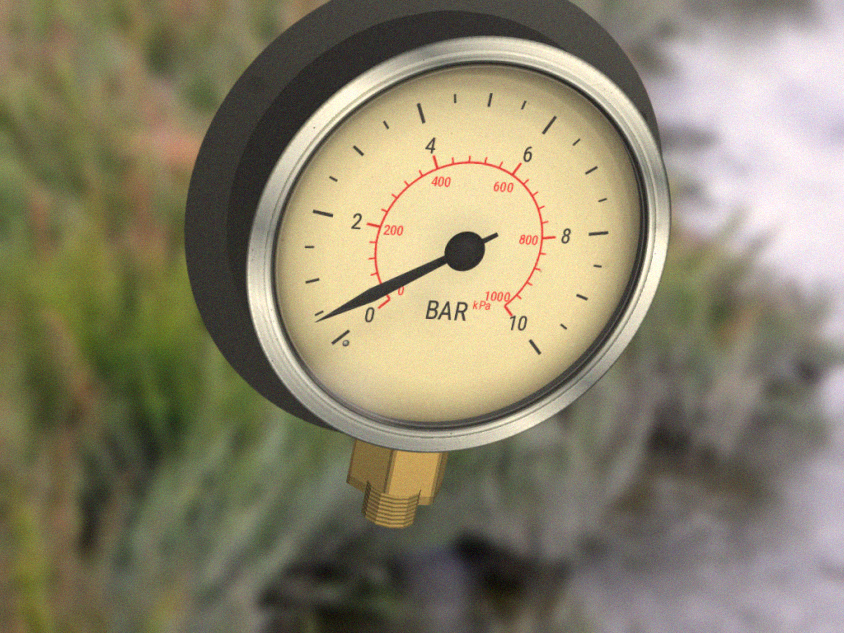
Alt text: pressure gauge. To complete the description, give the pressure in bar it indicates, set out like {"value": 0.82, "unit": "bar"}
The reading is {"value": 0.5, "unit": "bar"}
